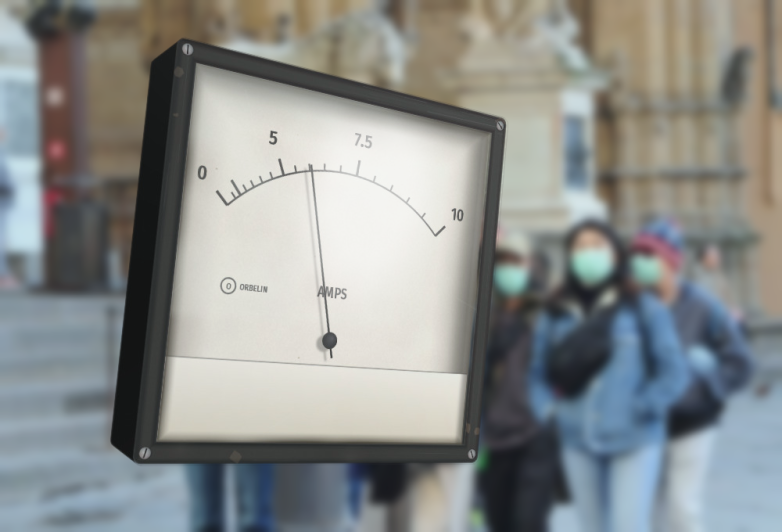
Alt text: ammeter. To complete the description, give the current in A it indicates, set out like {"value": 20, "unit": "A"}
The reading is {"value": 6, "unit": "A"}
